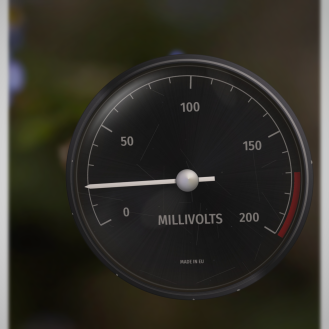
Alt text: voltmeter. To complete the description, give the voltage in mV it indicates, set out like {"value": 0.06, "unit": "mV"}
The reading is {"value": 20, "unit": "mV"}
